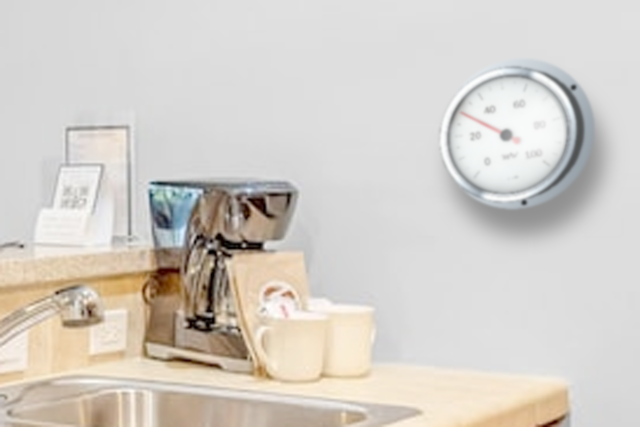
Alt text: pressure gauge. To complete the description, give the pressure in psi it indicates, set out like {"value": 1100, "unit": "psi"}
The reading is {"value": 30, "unit": "psi"}
